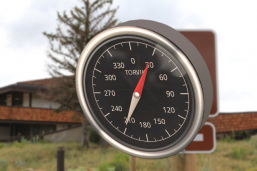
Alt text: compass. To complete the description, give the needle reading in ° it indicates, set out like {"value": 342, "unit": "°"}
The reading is {"value": 30, "unit": "°"}
